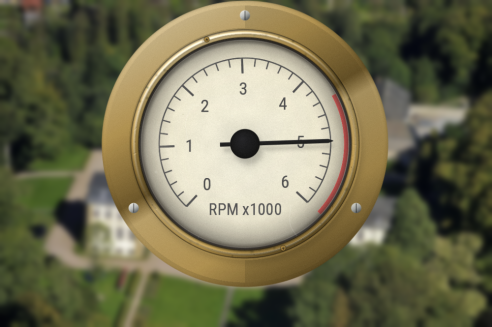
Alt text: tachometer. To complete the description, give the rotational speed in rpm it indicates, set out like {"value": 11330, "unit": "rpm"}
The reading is {"value": 5000, "unit": "rpm"}
